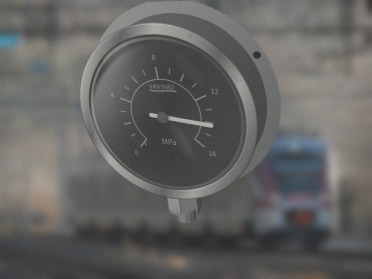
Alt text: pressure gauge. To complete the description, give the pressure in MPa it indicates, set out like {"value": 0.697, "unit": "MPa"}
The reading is {"value": 14, "unit": "MPa"}
